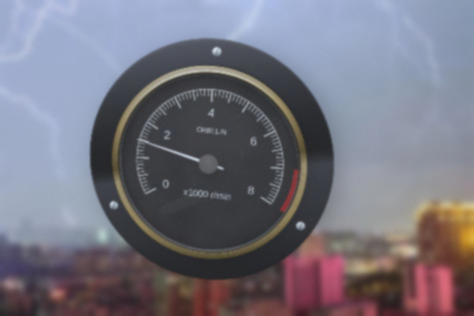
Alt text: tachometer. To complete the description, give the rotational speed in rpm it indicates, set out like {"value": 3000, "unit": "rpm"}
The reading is {"value": 1500, "unit": "rpm"}
